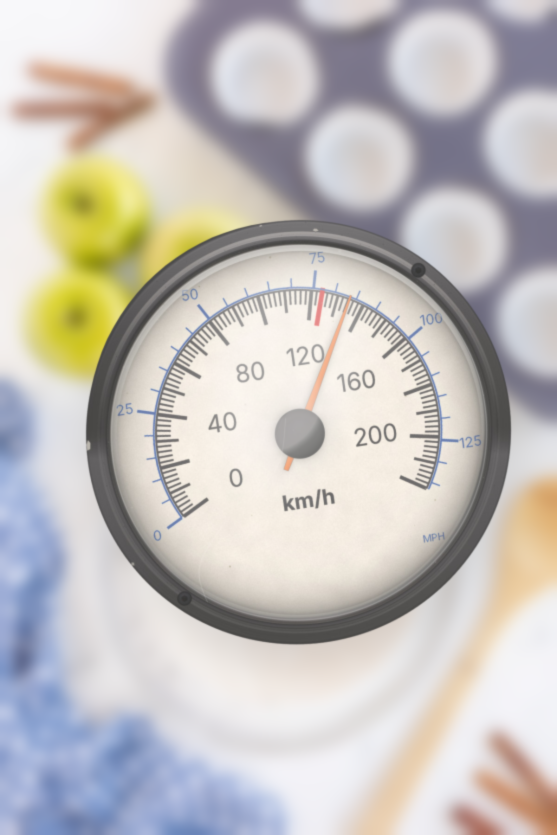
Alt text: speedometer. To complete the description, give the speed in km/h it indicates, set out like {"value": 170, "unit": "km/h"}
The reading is {"value": 134, "unit": "km/h"}
